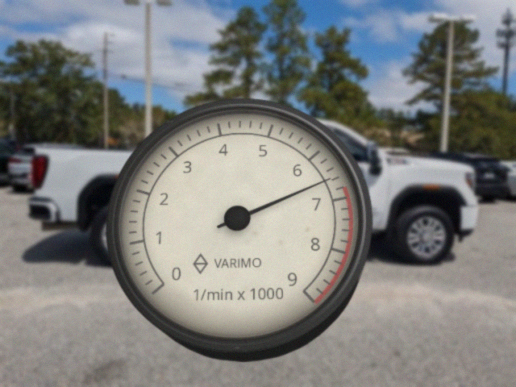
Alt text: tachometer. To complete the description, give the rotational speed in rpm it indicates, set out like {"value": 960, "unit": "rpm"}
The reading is {"value": 6600, "unit": "rpm"}
